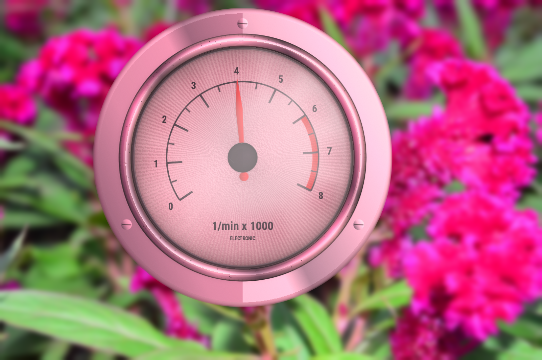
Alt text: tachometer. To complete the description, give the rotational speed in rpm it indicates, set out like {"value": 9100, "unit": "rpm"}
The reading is {"value": 4000, "unit": "rpm"}
